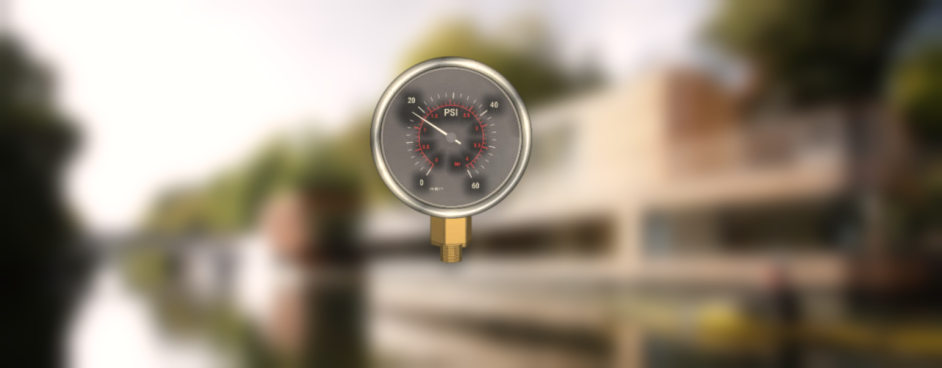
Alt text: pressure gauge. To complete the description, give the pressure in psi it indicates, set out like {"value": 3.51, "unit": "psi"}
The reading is {"value": 18, "unit": "psi"}
